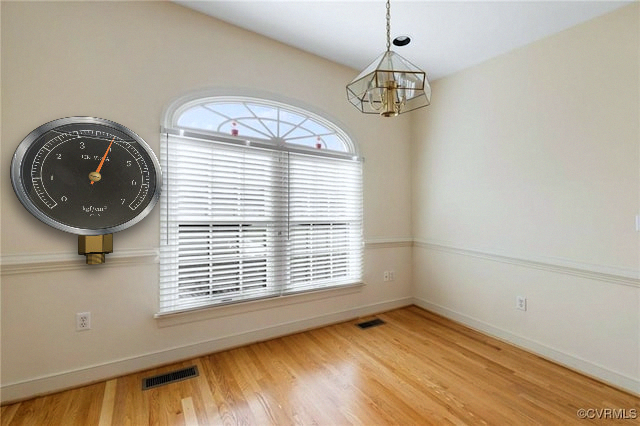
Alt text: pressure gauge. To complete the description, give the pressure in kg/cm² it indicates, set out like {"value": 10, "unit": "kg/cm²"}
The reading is {"value": 4, "unit": "kg/cm²"}
